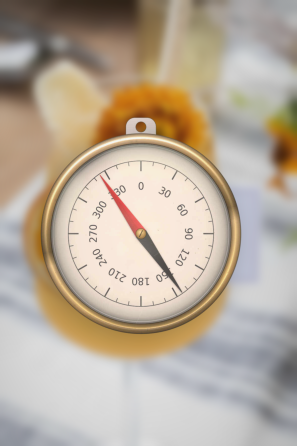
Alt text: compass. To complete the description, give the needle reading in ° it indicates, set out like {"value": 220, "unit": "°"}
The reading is {"value": 325, "unit": "°"}
